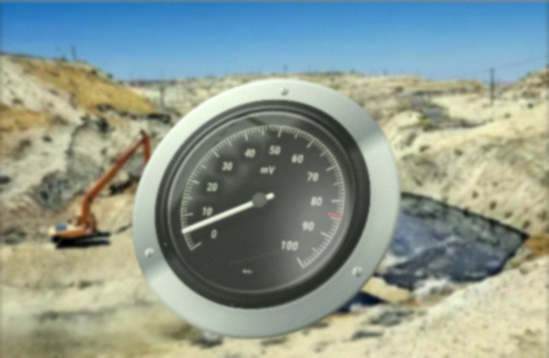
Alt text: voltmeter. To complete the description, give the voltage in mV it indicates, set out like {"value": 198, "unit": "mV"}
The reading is {"value": 5, "unit": "mV"}
